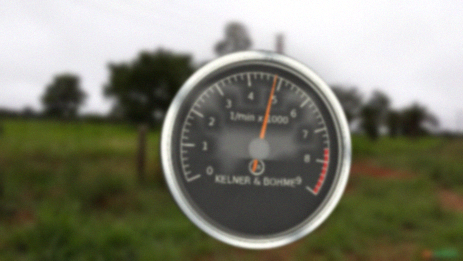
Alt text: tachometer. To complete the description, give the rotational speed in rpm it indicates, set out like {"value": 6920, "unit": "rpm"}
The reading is {"value": 4800, "unit": "rpm"}
